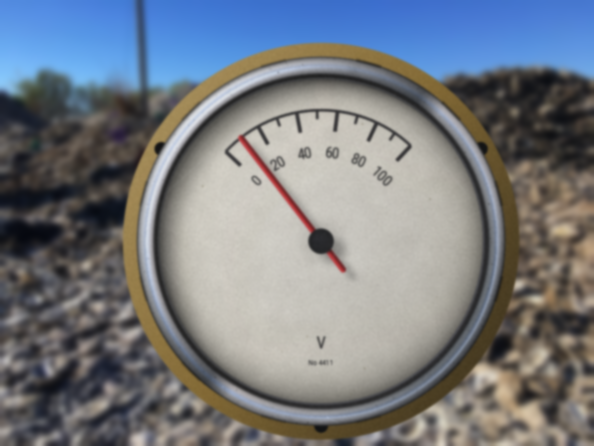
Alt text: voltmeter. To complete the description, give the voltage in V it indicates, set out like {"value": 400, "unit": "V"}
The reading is {"value": 10, "unit": "V"}
